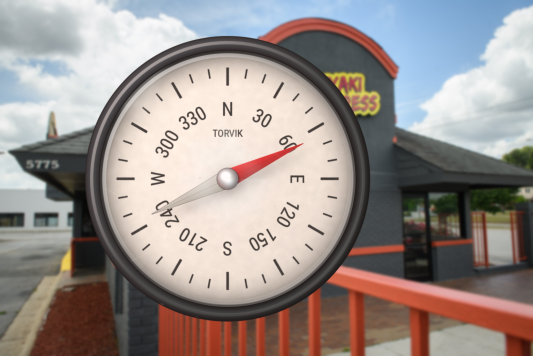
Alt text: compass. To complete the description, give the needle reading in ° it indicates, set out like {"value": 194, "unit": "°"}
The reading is {"value": 65, "unit": "°"}
